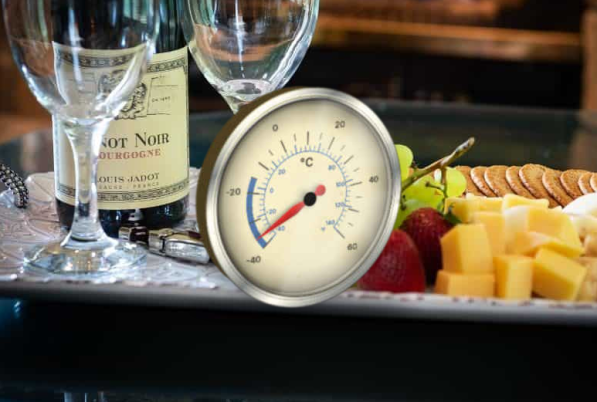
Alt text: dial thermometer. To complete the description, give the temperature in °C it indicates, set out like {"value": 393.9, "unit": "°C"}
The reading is {"value": -35, "unit": "°C"}
